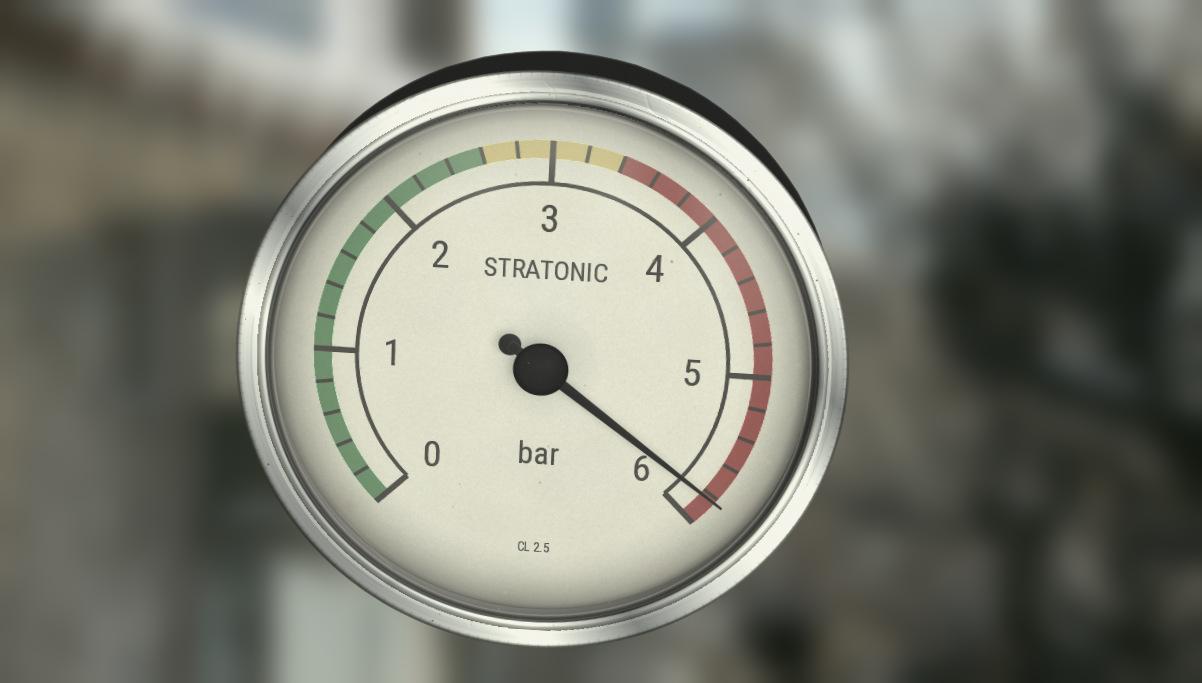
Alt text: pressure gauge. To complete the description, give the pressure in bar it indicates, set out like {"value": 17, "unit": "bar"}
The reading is {"value": 5.8, "unit": "bar"}
